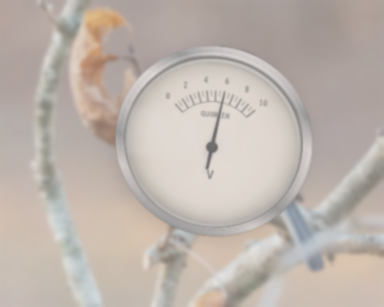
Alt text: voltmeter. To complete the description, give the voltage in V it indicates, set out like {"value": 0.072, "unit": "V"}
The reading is {"value": 6, "unit": "V"}
